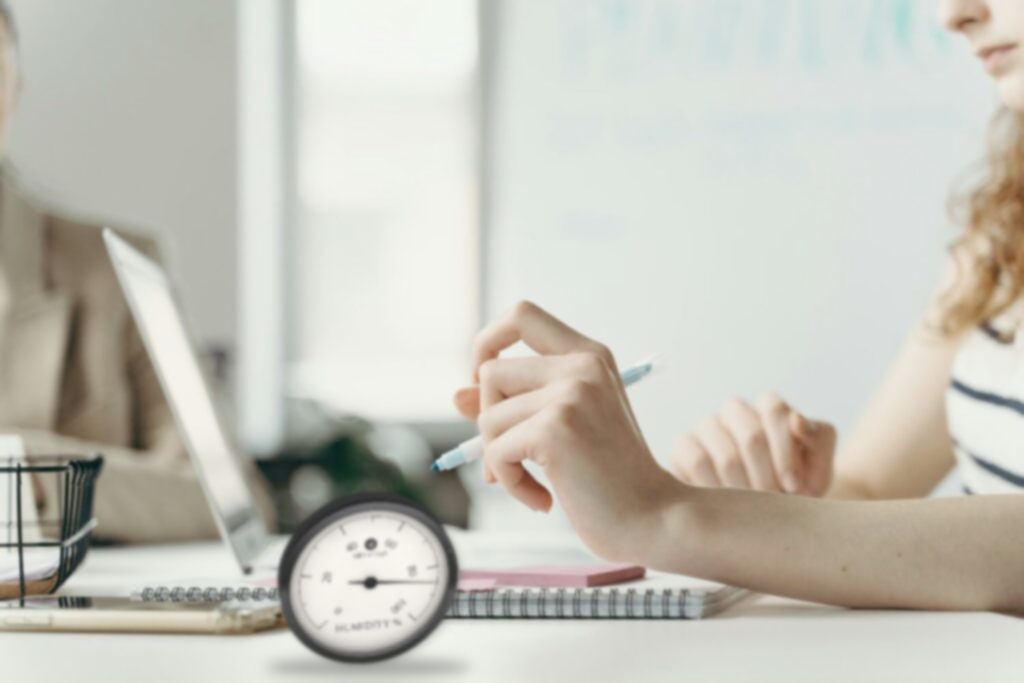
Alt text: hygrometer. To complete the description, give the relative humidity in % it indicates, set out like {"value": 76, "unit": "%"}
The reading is {"value": 85, "unit": "%"}
